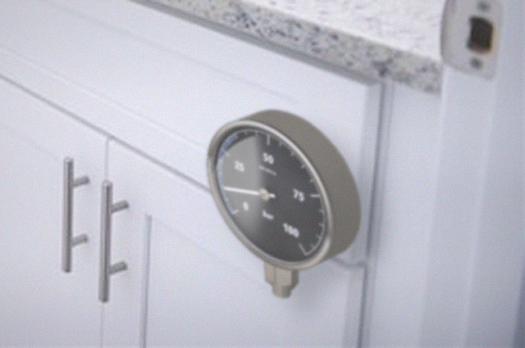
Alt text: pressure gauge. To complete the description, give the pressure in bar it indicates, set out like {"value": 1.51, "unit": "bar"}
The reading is {"value": 10, "unit": "bar"}
